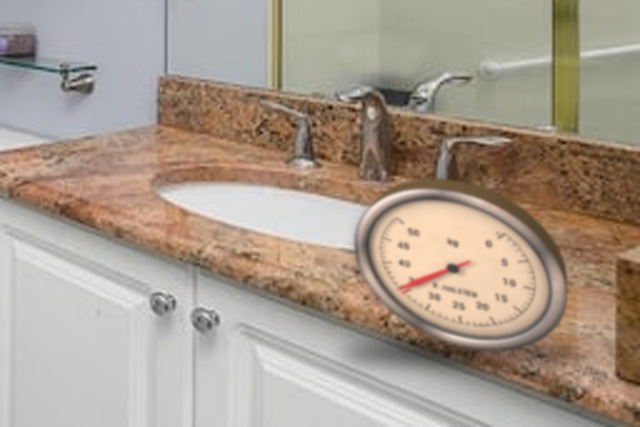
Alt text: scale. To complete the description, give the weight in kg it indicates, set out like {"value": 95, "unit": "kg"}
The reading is {"value": 35, "unit": "kg"}
